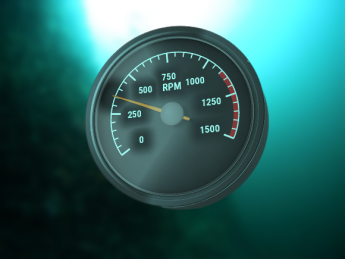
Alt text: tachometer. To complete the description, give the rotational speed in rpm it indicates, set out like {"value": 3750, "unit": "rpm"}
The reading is {"value": 350, "unit": "rpm"}
